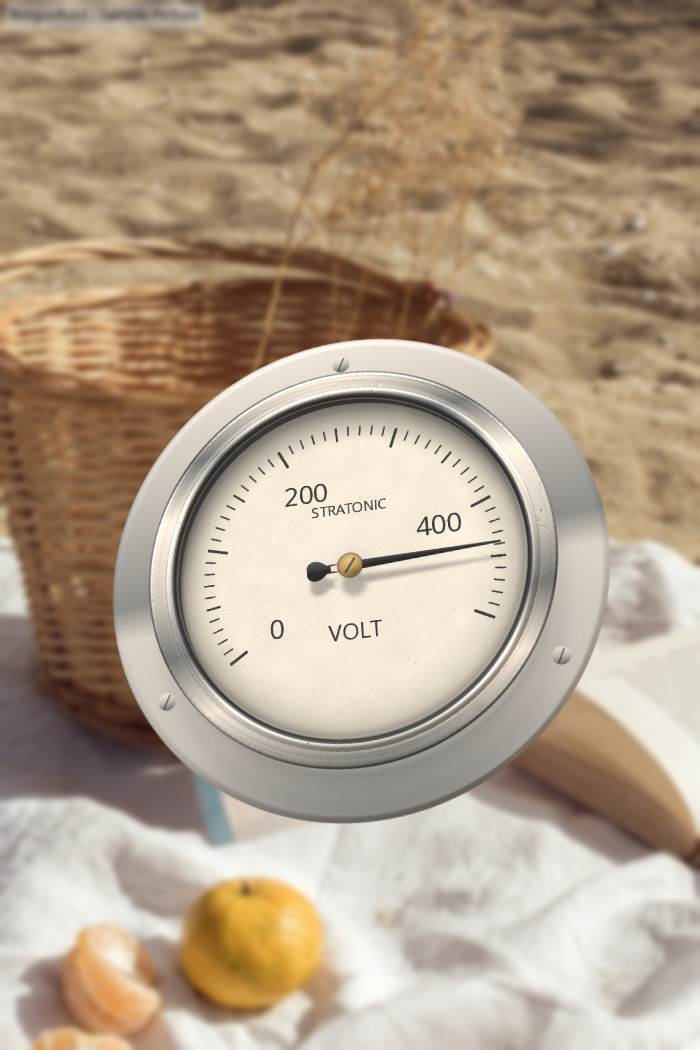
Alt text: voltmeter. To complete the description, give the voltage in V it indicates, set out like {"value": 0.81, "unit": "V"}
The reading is {"value": 440, "unit": "V"}
